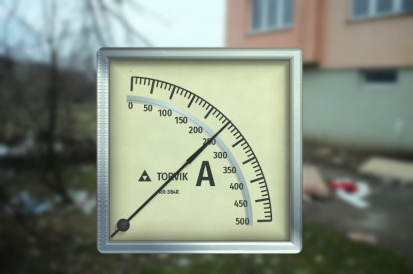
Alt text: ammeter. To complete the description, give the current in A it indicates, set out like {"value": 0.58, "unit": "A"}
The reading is {"value": 250, "unit": "A"}
